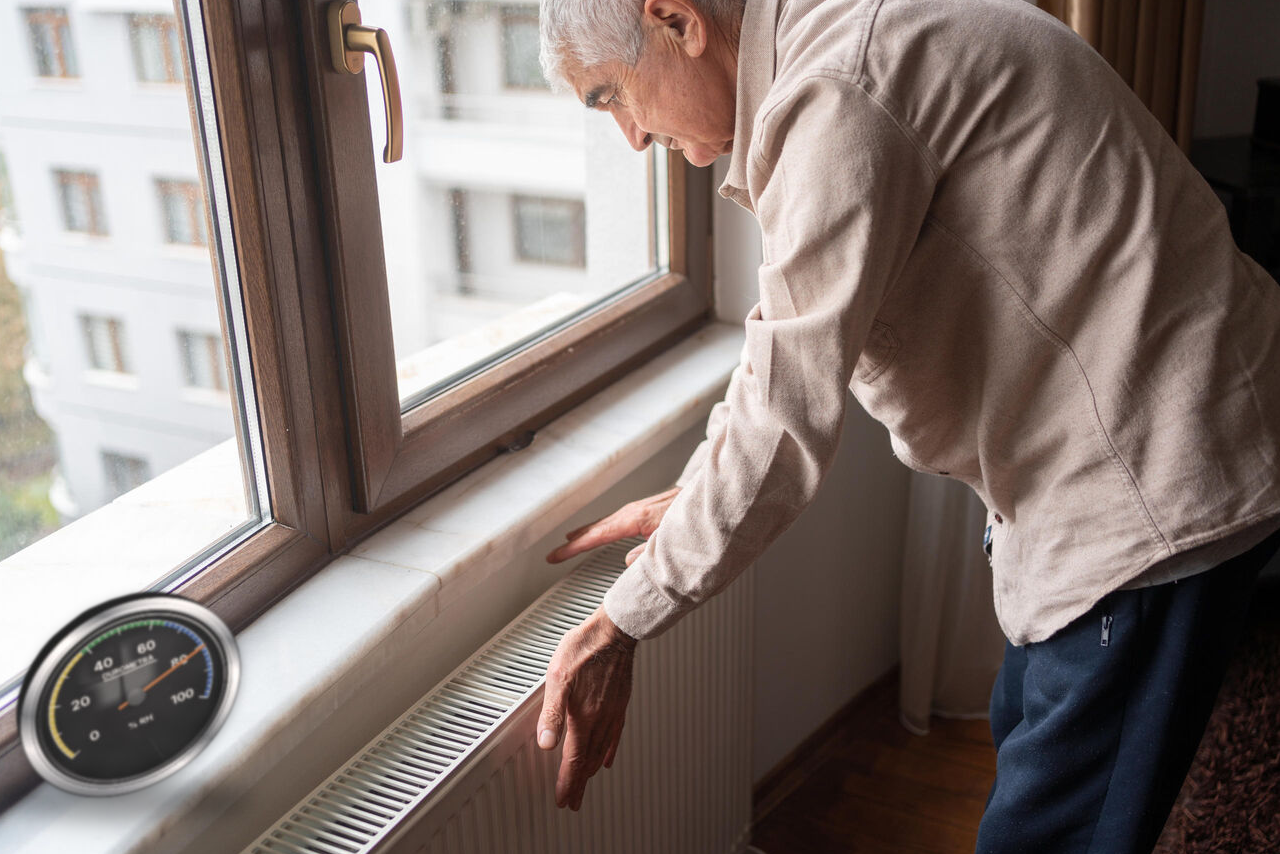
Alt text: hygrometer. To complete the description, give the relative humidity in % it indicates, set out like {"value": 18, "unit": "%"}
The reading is {"value": 80, "unit": "%"}
